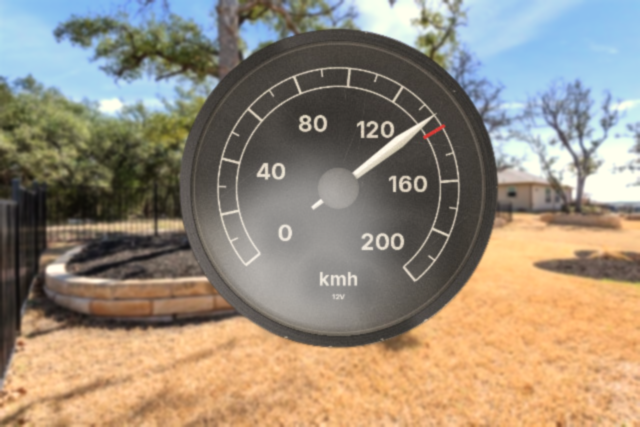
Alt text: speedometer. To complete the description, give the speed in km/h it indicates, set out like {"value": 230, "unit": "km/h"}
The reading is {"value": 135, "unit": "km/h"}
